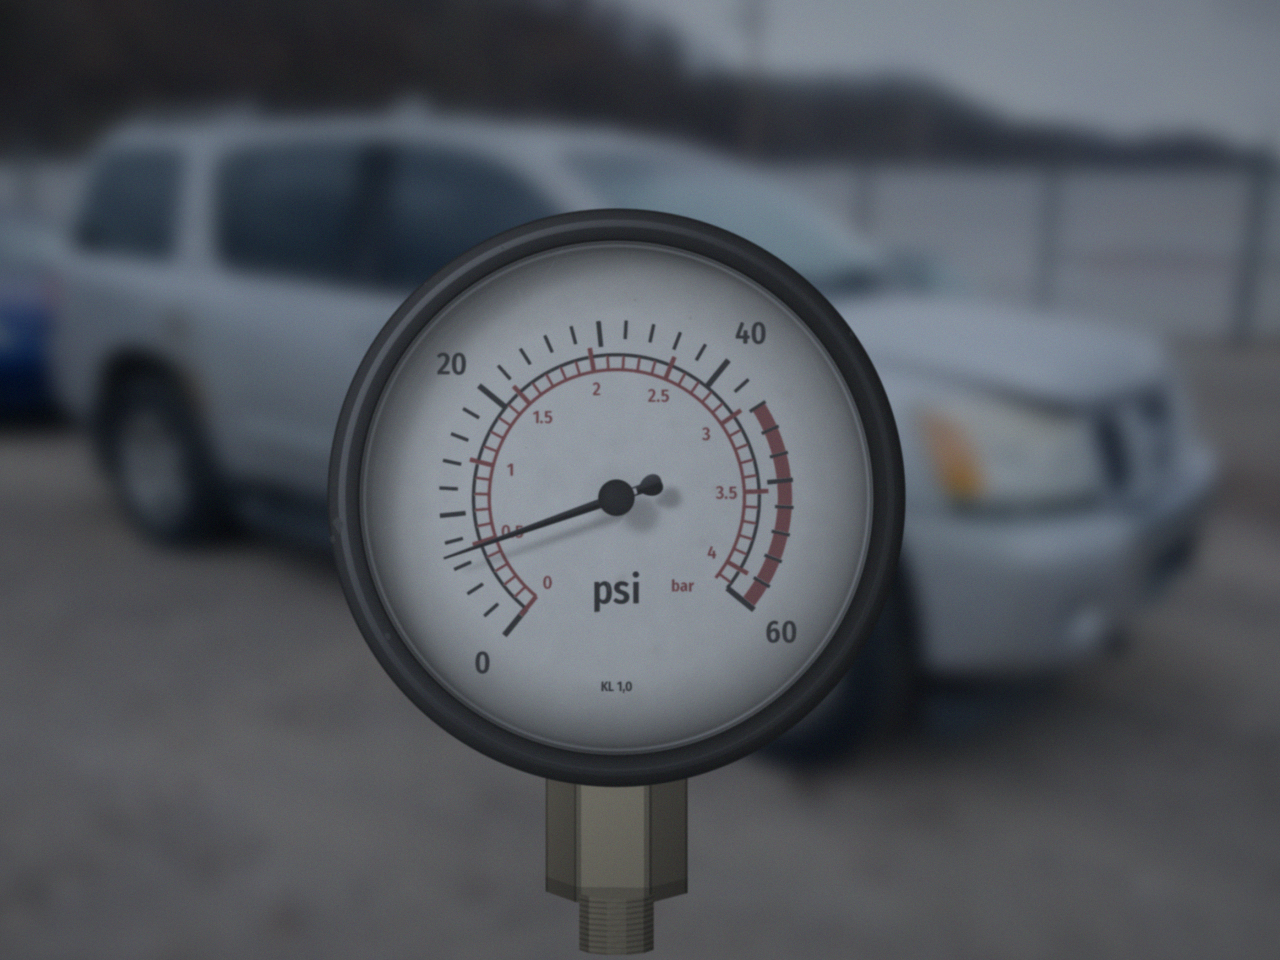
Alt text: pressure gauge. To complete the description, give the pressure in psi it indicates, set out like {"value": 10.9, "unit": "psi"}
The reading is {"value": 7, "unit": "psi"}
